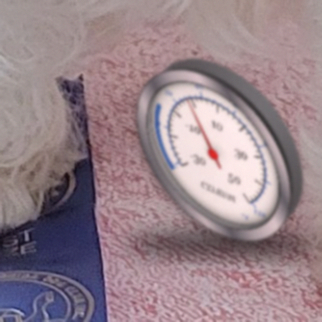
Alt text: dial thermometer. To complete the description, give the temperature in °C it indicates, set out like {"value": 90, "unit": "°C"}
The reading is {"value": 0, "unit": "°C"}
